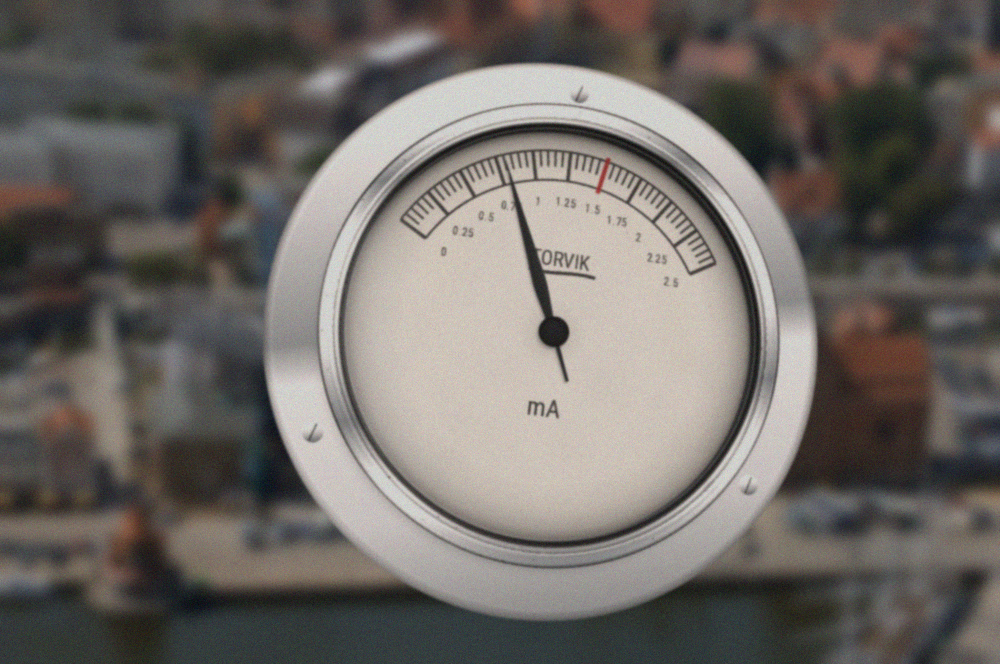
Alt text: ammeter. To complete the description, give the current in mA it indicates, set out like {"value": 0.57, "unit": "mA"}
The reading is {"value": 0.8, "unit": "mA"}
